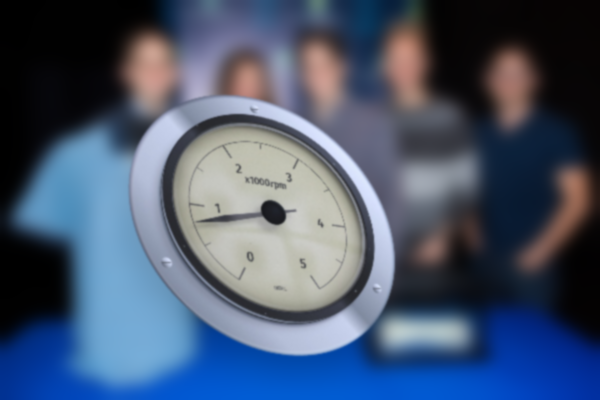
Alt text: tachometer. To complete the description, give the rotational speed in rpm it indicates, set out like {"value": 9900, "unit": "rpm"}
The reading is {"value": 750, "unit": "rpm"}
